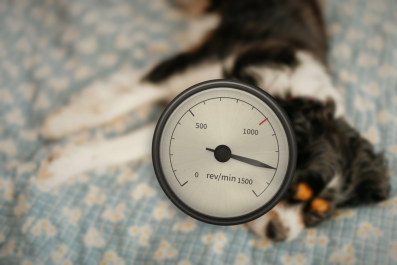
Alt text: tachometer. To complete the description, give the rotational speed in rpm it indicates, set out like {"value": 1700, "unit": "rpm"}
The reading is {"value": 1300, "unit": "rpm"}
